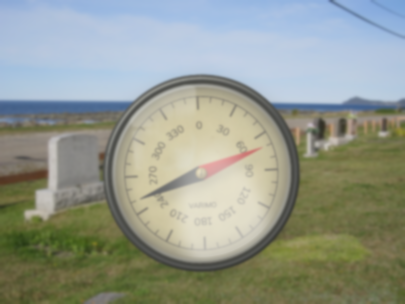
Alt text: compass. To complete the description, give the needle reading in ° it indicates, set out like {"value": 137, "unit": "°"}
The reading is {"value": 70, "unit": "°"}
